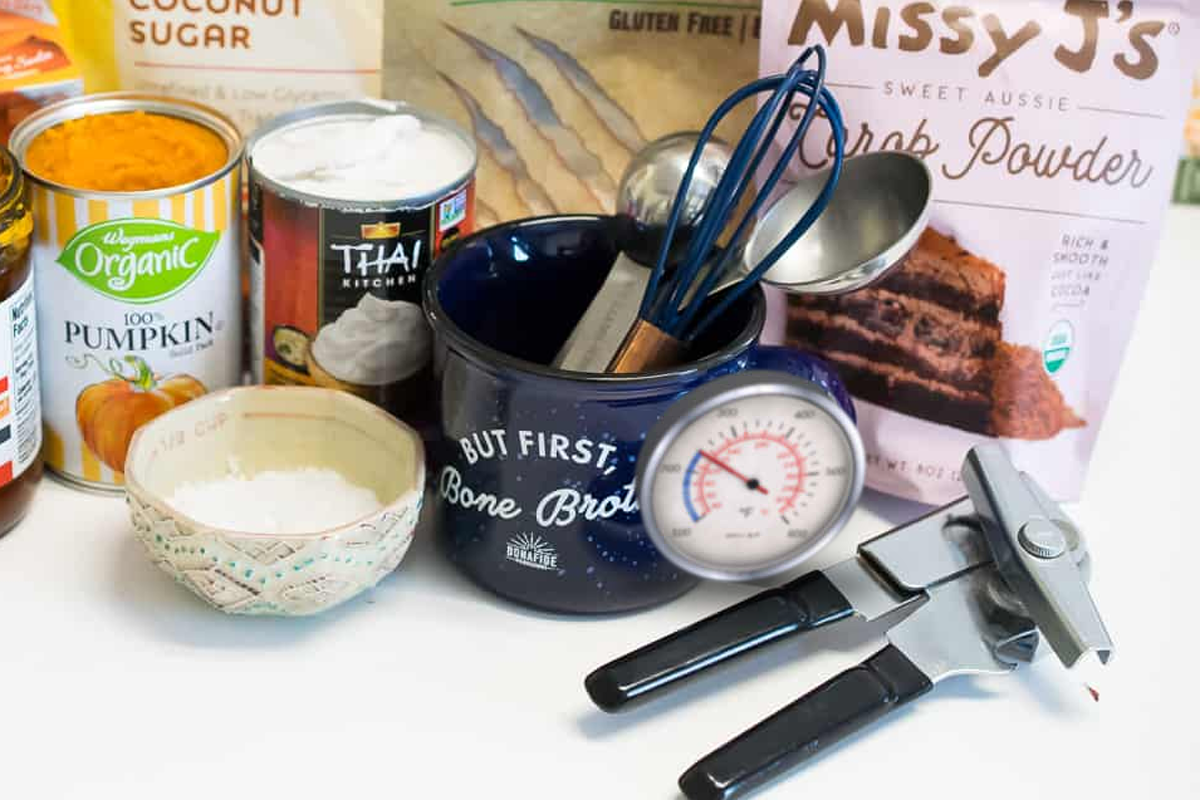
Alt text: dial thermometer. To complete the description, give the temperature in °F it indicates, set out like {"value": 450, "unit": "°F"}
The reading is {"value": 240, "unit": "°F"}
